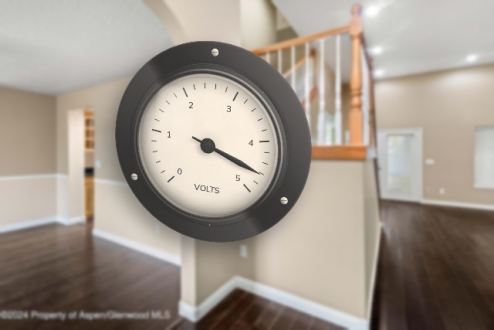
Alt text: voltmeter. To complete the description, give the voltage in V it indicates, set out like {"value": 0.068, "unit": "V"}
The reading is {"value": 4.6, "unit": "V"}
